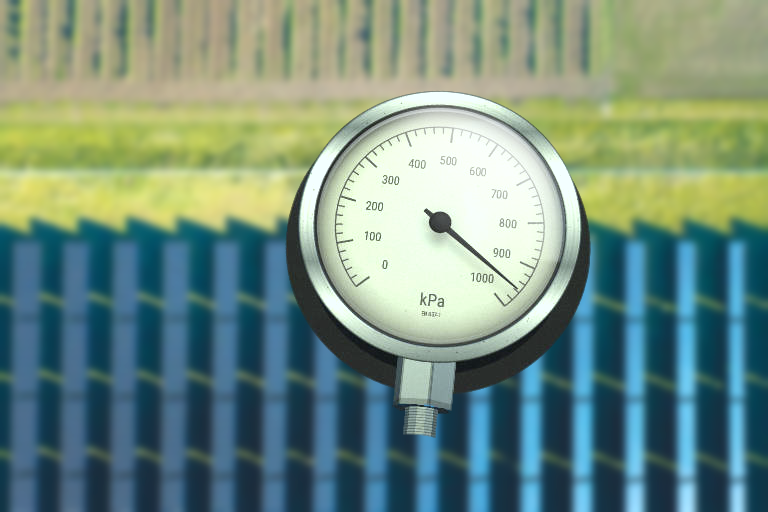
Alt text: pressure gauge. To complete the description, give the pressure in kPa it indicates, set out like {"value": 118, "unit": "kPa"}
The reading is {"value": 960, "unit": "kPa"}
